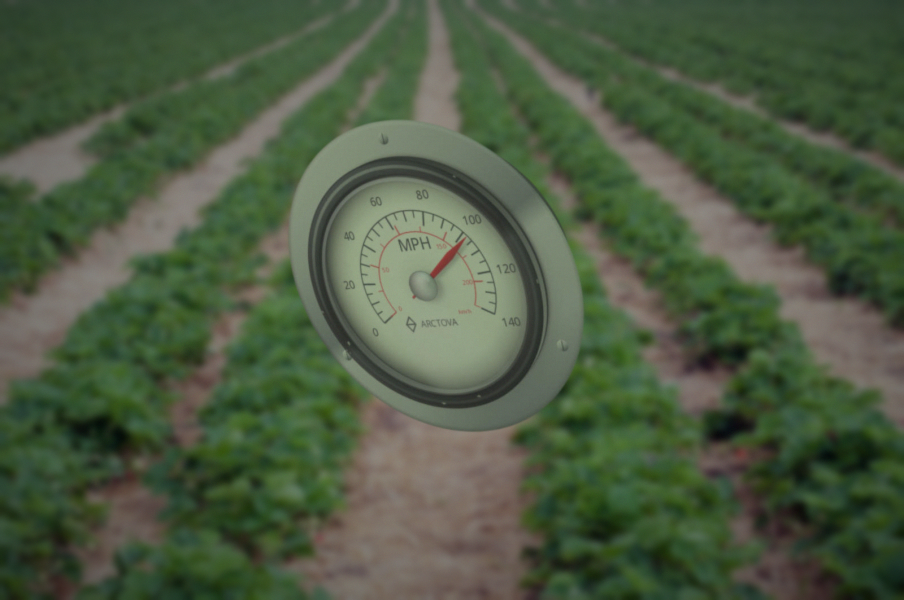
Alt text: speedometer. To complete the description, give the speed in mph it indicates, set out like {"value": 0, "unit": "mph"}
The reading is {"value": 102.5, "unit": "mph"}
